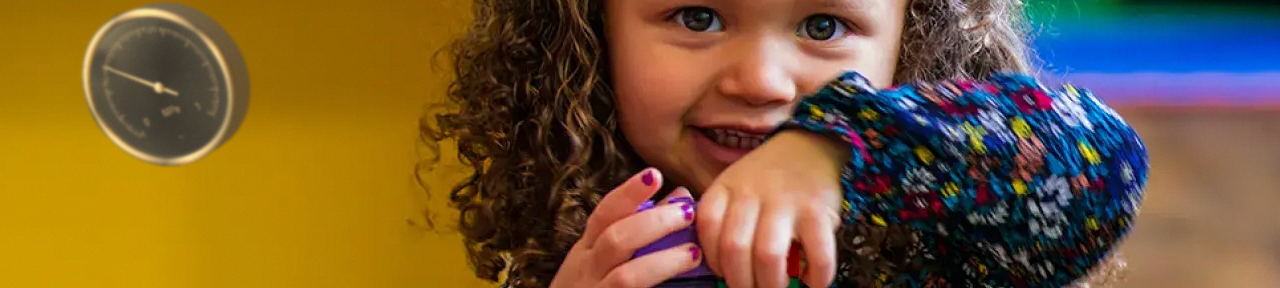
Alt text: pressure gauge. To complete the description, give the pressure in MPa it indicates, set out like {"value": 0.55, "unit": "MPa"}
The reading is {"value": 0.3, "unit": "MPa"}
